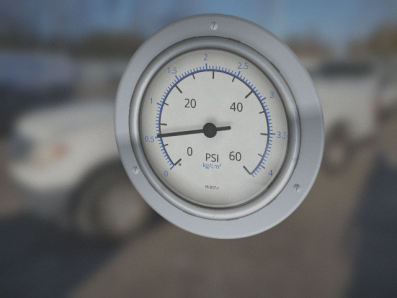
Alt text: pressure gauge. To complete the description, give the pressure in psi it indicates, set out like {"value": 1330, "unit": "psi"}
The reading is {"value": 7.5, "unit": "psi"}
